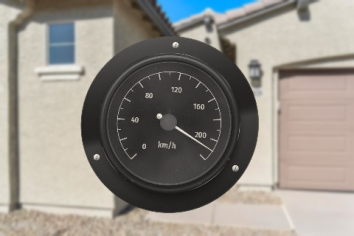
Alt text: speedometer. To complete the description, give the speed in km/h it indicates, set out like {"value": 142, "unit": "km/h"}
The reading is {"value": 210, "unit": "km/h"}
